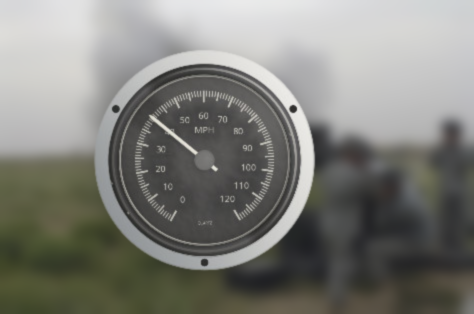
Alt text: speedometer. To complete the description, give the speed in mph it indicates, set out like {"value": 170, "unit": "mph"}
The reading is {"value": 40, "unit": "mph"}
